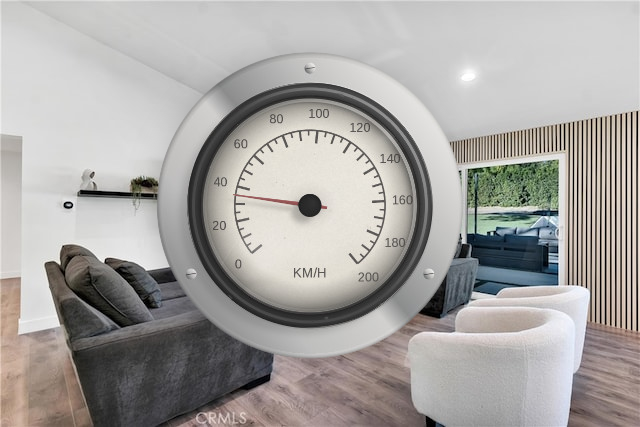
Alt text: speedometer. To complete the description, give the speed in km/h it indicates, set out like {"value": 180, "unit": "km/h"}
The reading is {"value": 35, "unit": "km/h"}
